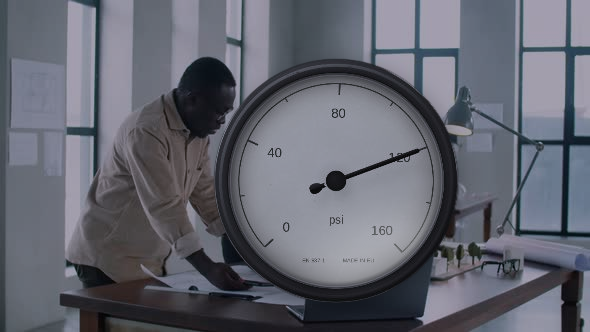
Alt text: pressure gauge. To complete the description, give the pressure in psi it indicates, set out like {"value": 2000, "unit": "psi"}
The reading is {"value": 120, "unit": "psi"}
